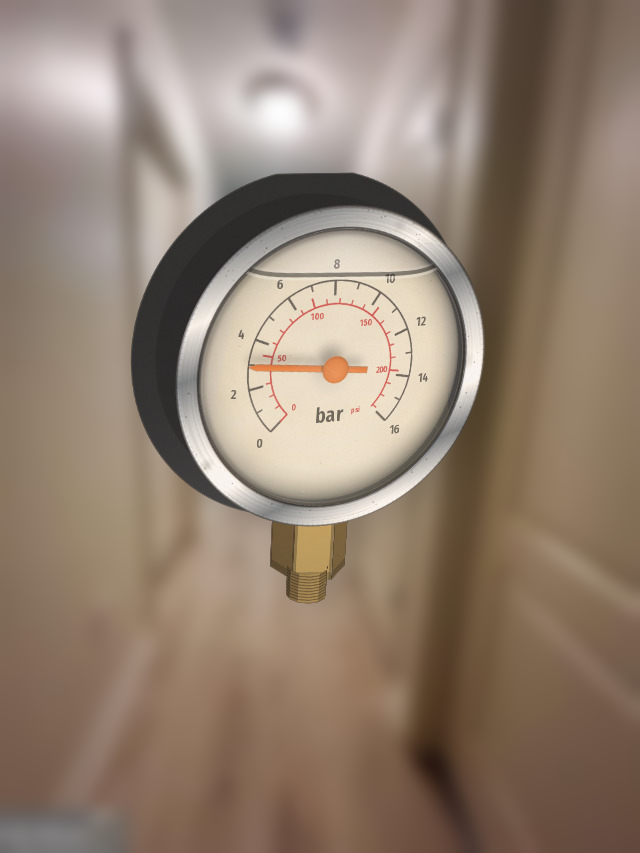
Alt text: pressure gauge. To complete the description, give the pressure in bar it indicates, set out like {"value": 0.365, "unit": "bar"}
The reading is {"value": 3, "unit": "bar"}
